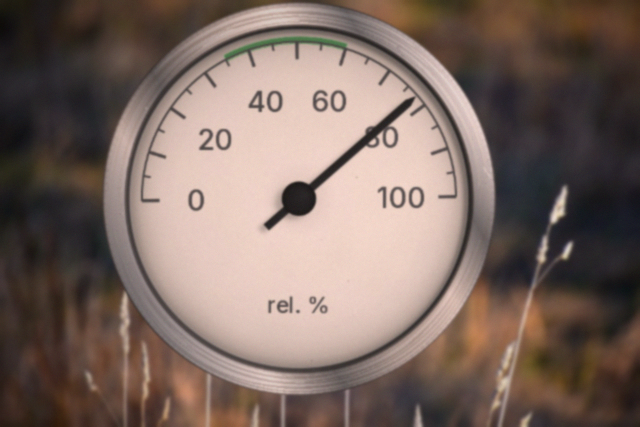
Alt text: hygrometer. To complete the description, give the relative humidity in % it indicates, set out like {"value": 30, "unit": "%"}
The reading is {"value": 77.5, "unit": "%"}
